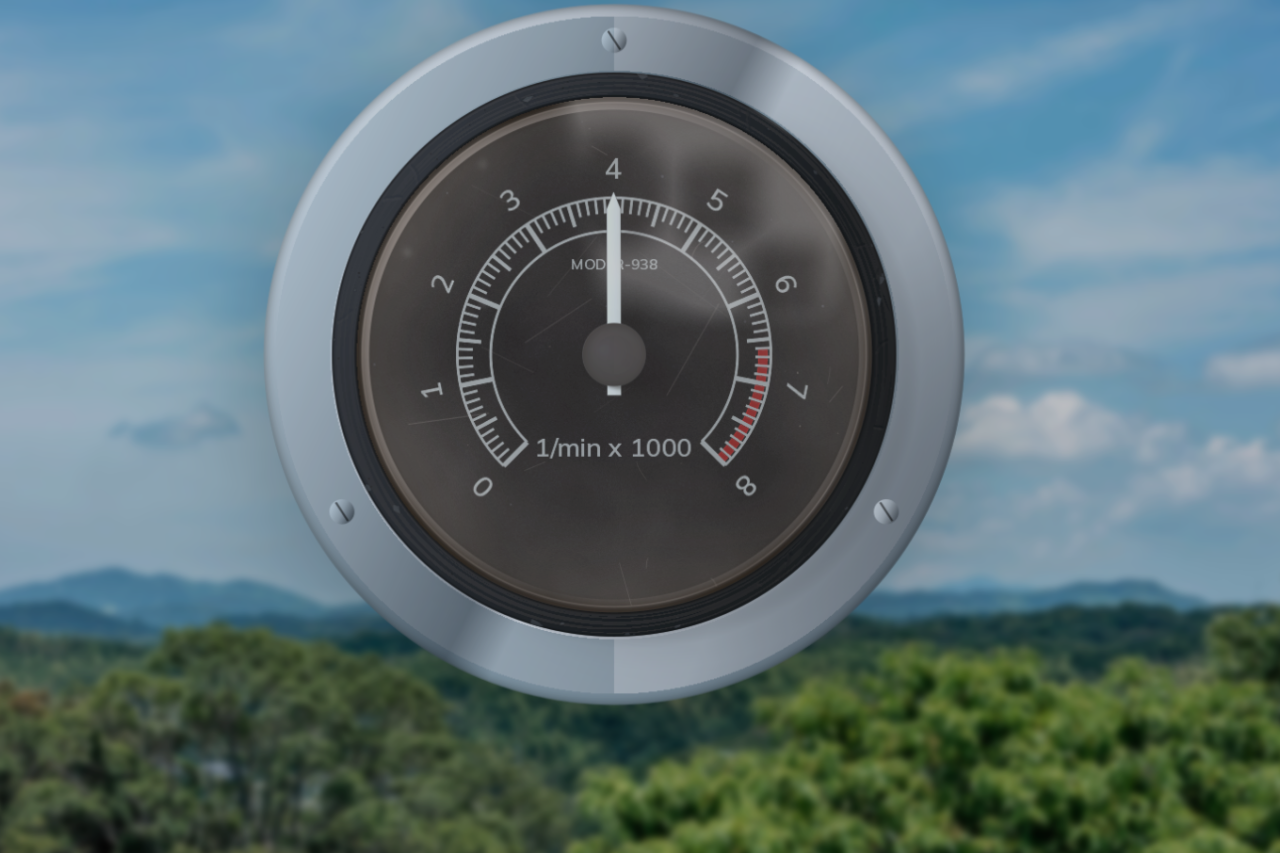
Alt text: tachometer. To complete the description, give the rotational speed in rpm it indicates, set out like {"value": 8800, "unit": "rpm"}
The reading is {"value": 4000, "unit": "rpm"}
